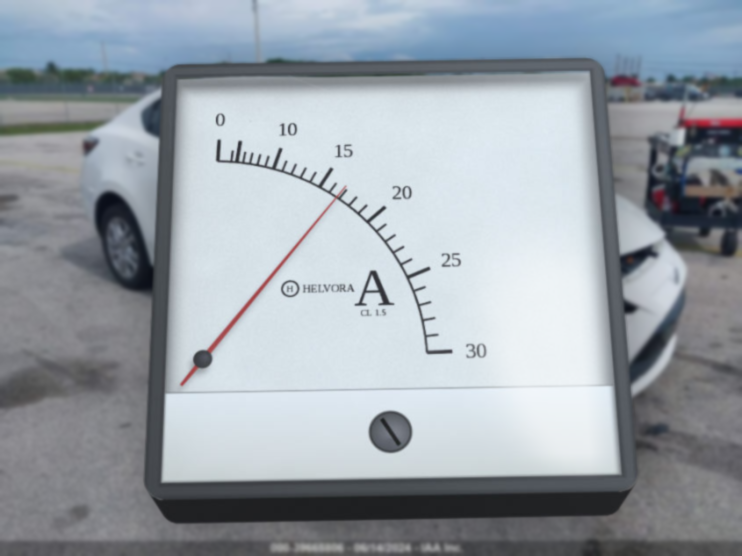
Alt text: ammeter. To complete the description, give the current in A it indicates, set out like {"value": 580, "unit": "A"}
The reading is {"value": 17, "unit": "A"}
